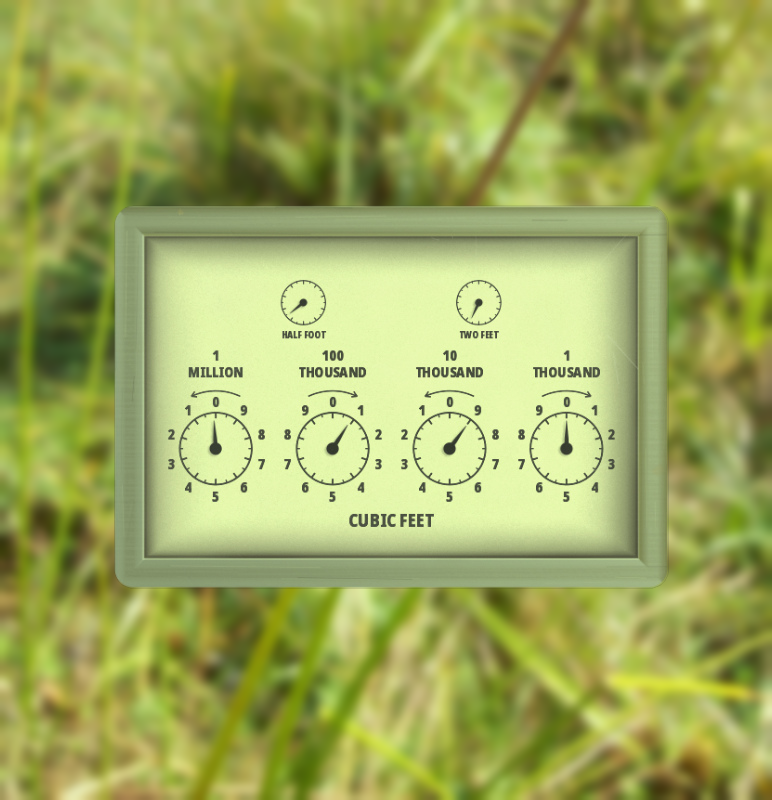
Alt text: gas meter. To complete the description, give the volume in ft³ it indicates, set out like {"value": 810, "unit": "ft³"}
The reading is {"value": 9000, "unit": "ft³"}
